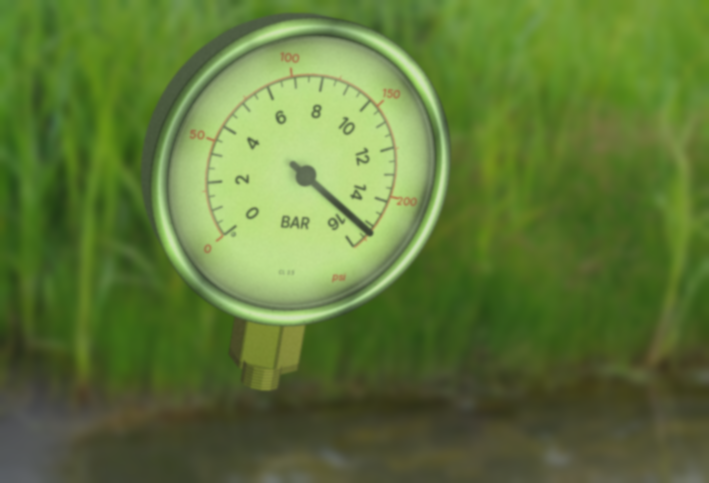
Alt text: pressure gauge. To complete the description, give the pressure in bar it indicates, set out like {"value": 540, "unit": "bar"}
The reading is {"value": 15.25, "unit": "bar"}
